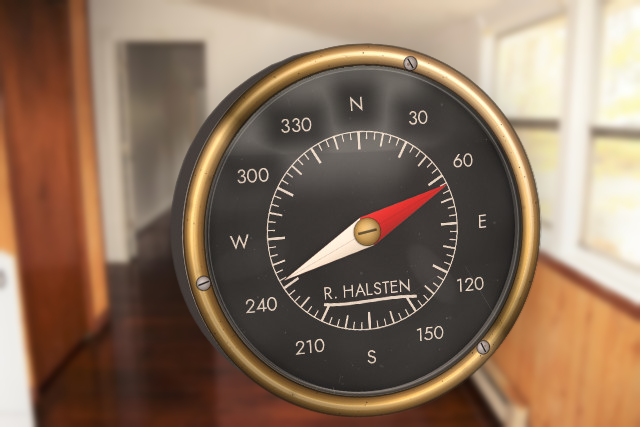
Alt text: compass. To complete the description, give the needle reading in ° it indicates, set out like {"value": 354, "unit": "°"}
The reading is {"value": 65, "unit": "°"}
